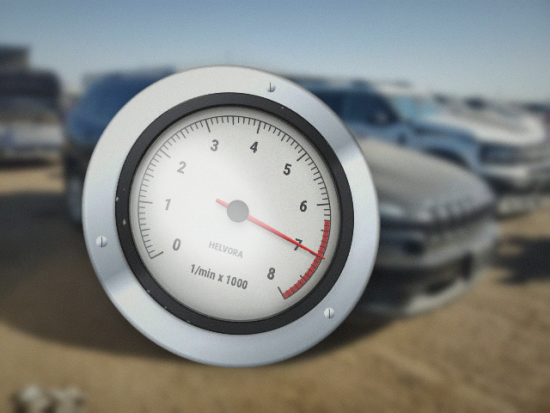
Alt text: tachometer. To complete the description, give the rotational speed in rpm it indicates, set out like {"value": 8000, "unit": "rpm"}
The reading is {"value": 7000, "unit": "rpm"}
